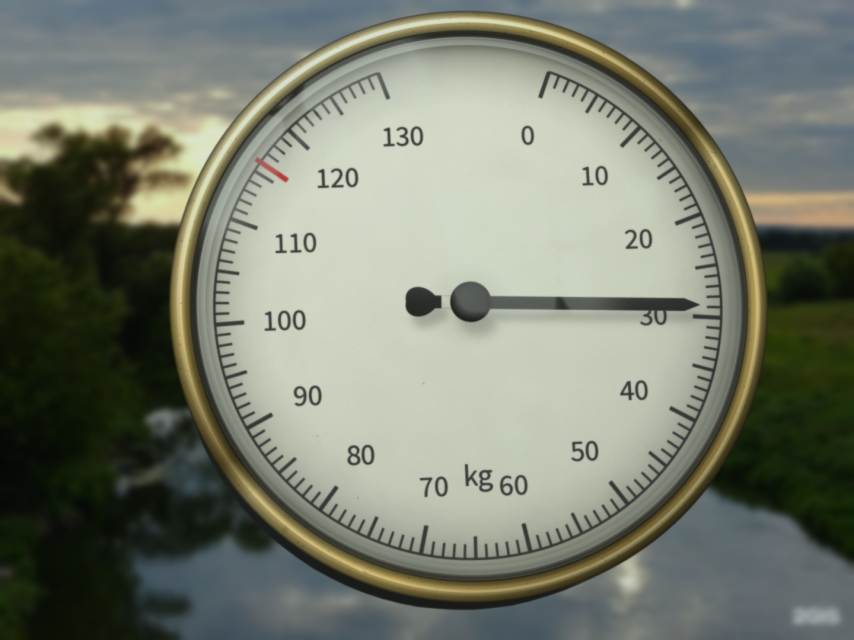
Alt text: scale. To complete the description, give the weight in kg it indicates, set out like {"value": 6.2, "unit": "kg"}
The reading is {"value": 29, "unit": "kg"}
